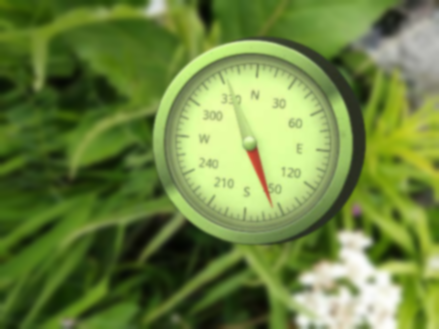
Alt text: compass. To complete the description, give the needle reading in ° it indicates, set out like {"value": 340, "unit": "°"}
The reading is {"value": 155, "unit": "°"}
